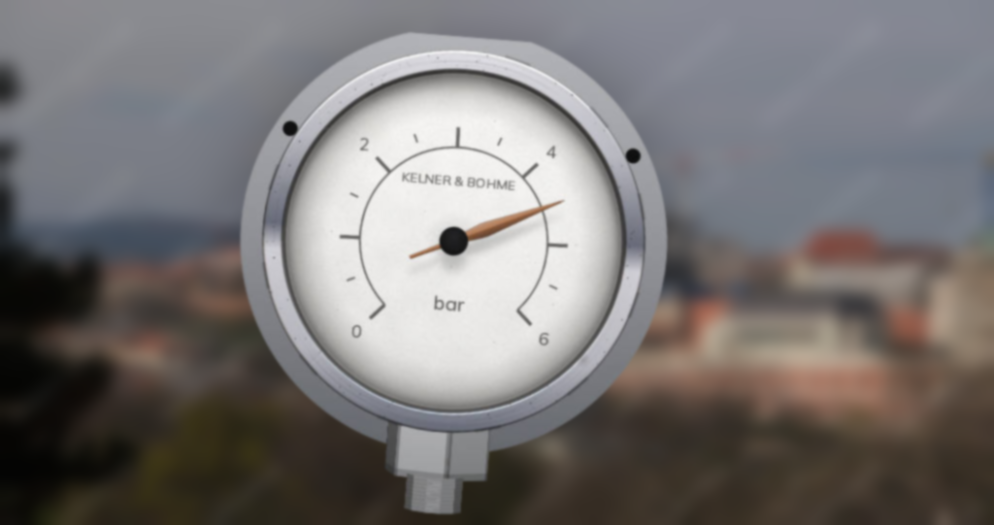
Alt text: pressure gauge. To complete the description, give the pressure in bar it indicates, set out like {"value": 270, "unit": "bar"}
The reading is {"value": 4.5, "unit": "bar"}
